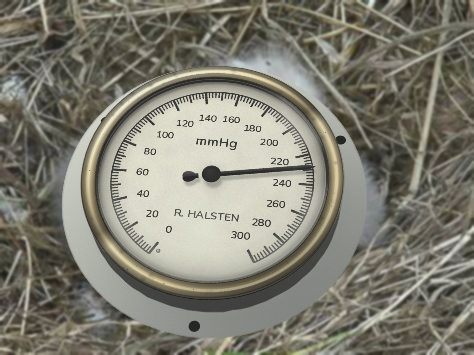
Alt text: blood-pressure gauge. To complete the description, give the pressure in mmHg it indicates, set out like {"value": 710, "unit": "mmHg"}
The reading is {"value": 230, "unit": "mmHg"}
